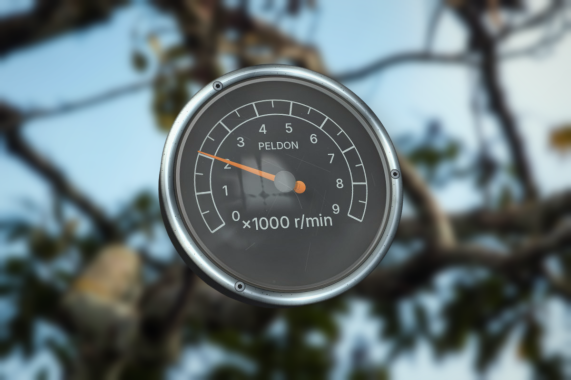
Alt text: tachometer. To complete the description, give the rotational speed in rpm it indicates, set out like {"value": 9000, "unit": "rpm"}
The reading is {"value": 2000, "unit": "rpm"}
